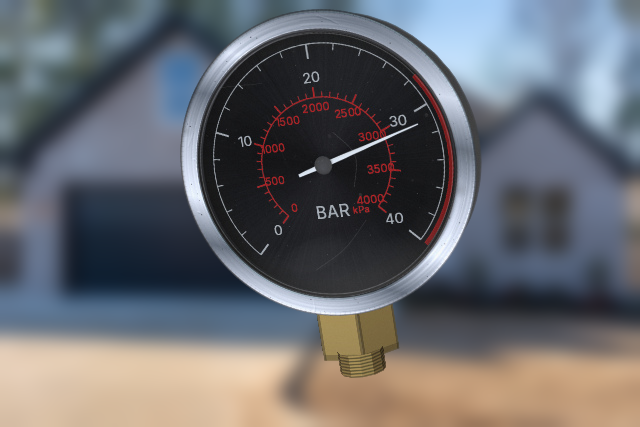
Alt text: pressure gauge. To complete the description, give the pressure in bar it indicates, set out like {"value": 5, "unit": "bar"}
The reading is {"value": 31, "unit": "bar"}
